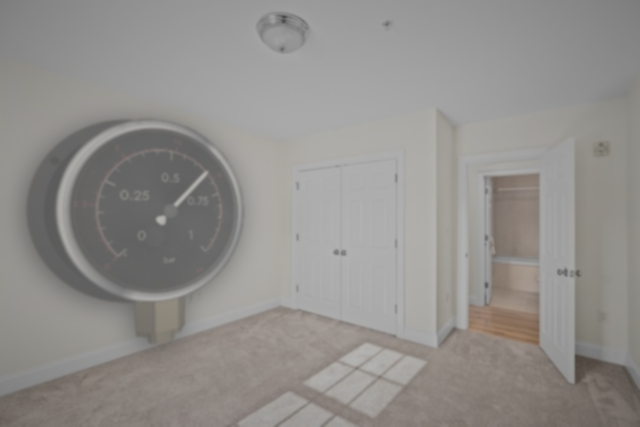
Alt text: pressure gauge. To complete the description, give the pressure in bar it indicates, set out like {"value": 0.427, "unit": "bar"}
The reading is {"value": 0.65, "unit": "bar"}
